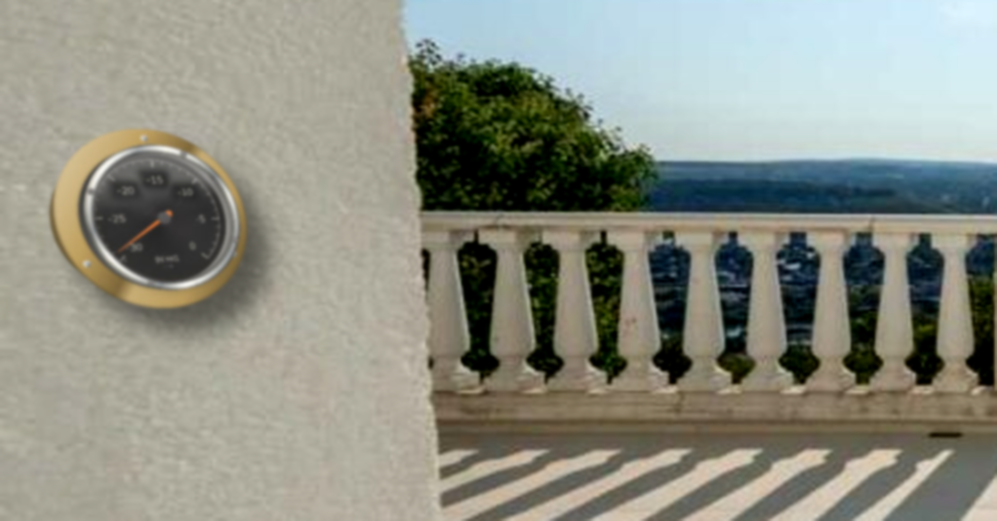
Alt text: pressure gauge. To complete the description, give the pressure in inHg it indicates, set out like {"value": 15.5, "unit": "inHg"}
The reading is {"value": -29, "unit": "inHg"}
